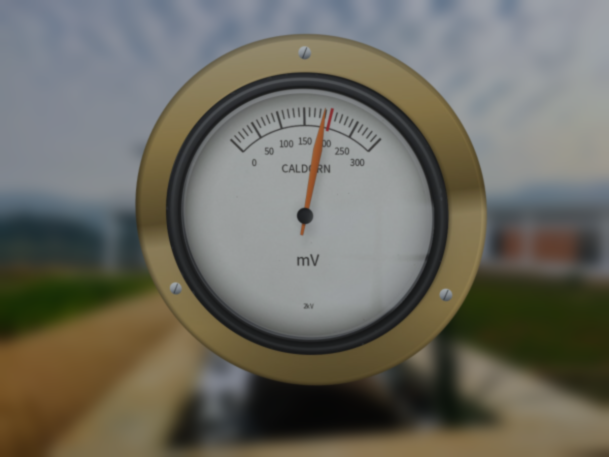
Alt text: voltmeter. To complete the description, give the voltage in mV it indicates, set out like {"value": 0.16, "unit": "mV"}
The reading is {"value": 190, "unit": "mV"}
